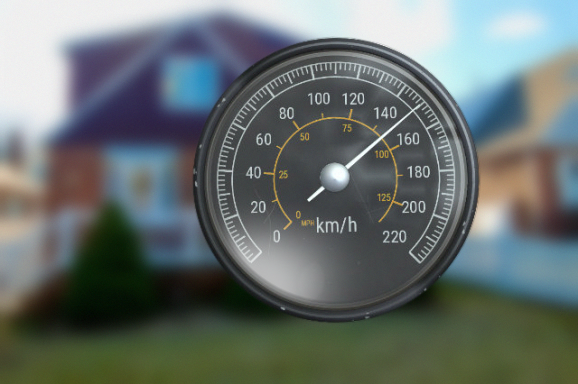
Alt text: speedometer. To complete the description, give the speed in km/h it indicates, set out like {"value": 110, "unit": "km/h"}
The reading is {"value": 150, "unit": "km/h"}
